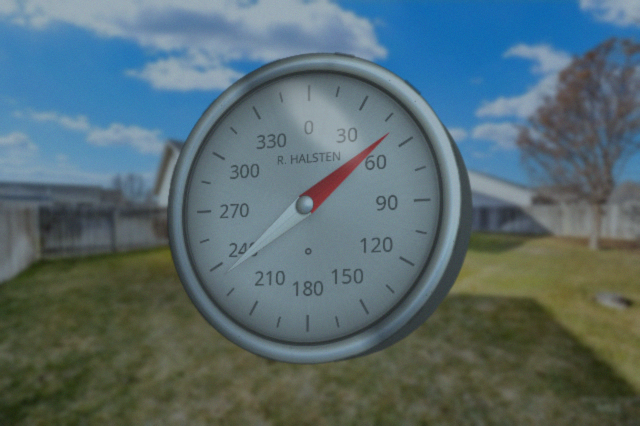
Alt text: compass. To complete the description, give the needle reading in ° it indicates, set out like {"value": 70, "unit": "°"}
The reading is {"value": 52.5, "unit": "°"}
